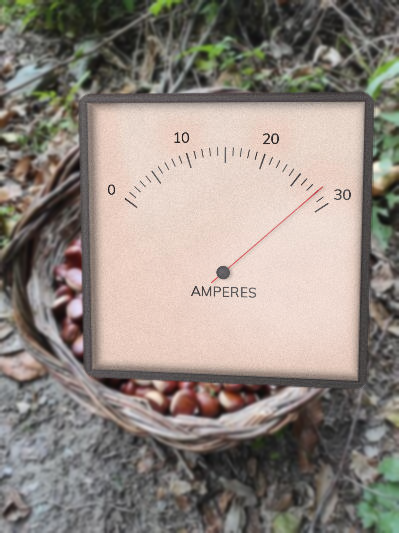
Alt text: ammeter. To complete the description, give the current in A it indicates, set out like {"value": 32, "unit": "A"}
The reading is {"value": 28, "unit": "A"}
